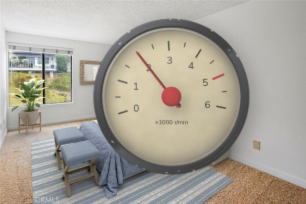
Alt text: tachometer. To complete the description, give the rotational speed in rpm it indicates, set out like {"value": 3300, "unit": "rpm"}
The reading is {"value": 2000, "unit": "rpm"}
